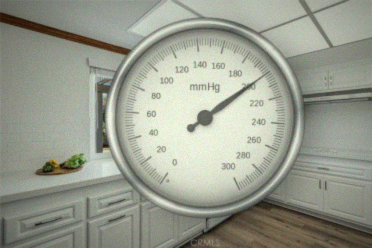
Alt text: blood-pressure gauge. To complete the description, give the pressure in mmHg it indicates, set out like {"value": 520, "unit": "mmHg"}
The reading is {"value": 200, "unit": "mmHg"}
